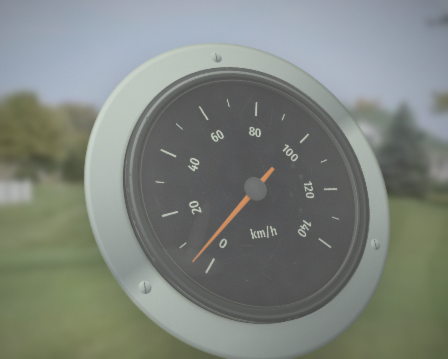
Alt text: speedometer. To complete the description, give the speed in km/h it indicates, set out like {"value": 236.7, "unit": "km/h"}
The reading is {"value": 5, "unit": "km/h"}
